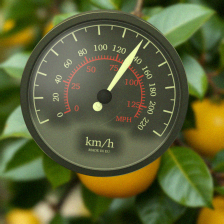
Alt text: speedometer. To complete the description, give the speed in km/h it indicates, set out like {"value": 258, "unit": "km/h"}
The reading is {"value": 135, "unit": "km/h"}
